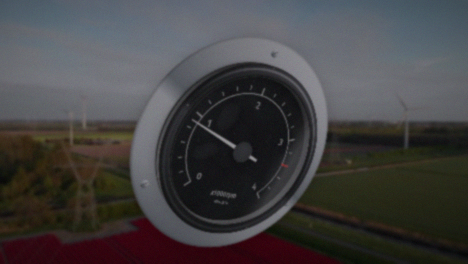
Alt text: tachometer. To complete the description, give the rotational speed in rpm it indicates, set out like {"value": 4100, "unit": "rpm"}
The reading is {"value": 900, "unit": "rpm"}
